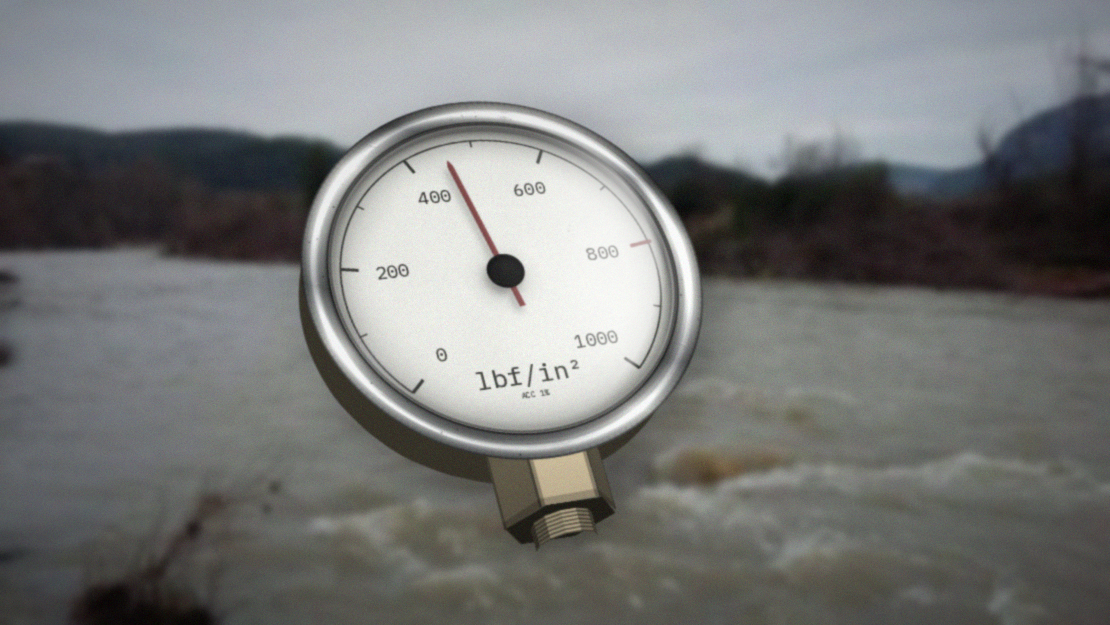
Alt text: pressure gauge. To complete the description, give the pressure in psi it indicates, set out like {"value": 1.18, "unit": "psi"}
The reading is {"value": 450, "unit": "psi"}
